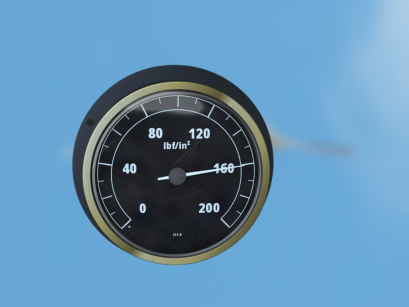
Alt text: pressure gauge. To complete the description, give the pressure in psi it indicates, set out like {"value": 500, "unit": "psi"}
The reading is {"value": 160, "unit": "psi"}
